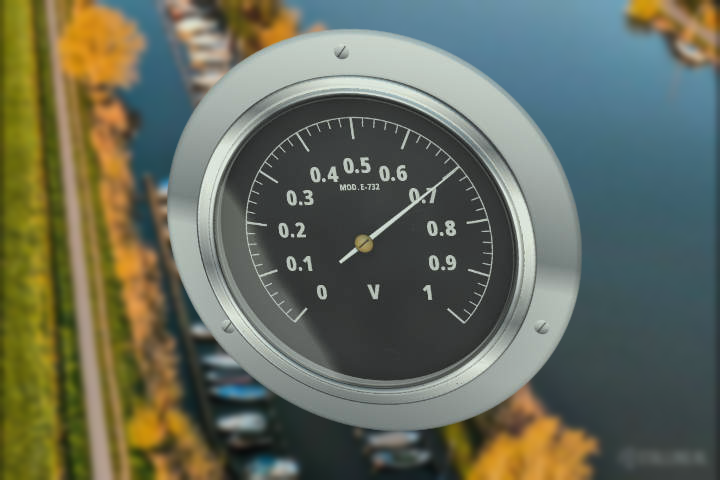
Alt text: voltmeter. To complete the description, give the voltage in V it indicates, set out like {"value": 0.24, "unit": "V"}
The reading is {"value": 0.7, "unit": "V"}
